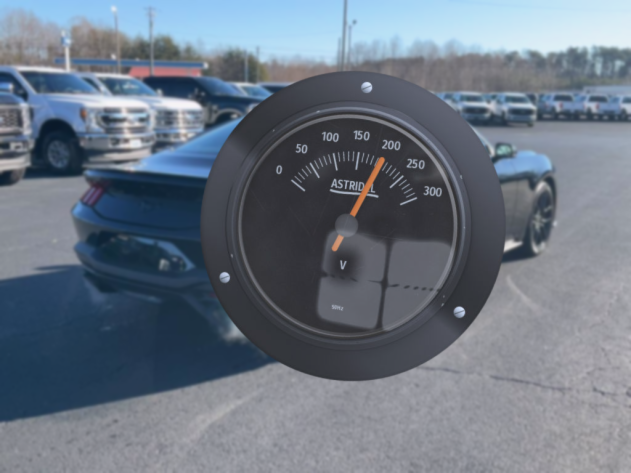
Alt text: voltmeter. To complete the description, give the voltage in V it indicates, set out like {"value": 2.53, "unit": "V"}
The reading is {"value": 200, "unit": "V"}
